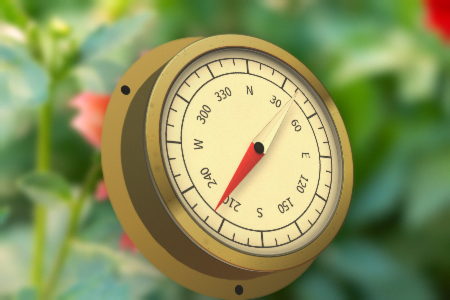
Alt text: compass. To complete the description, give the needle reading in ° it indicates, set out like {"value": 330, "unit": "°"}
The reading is {"value": 220, "unit": "°"}
